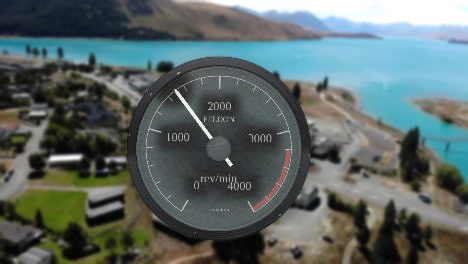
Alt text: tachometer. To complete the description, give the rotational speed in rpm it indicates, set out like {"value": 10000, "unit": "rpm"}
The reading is {"value": 1500, "unit": "rpm"}
